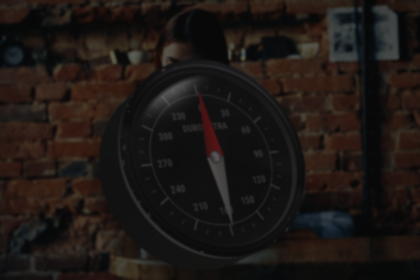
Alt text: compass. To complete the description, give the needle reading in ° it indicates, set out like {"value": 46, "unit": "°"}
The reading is {"value": 0, "unit": "°"}
